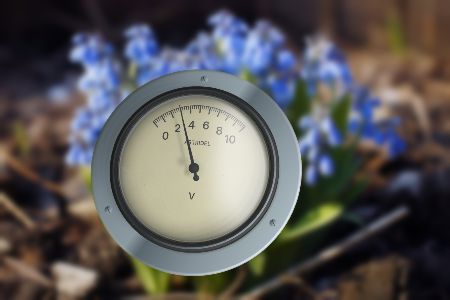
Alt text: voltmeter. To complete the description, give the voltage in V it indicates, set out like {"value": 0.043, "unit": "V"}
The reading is {"value": 3, "unit": "V"}
